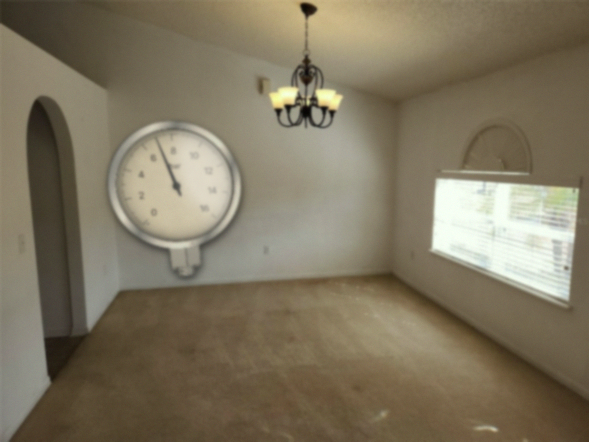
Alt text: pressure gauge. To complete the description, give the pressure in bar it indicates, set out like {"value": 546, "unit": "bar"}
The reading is {"value": 7, "unit": "bar"}
